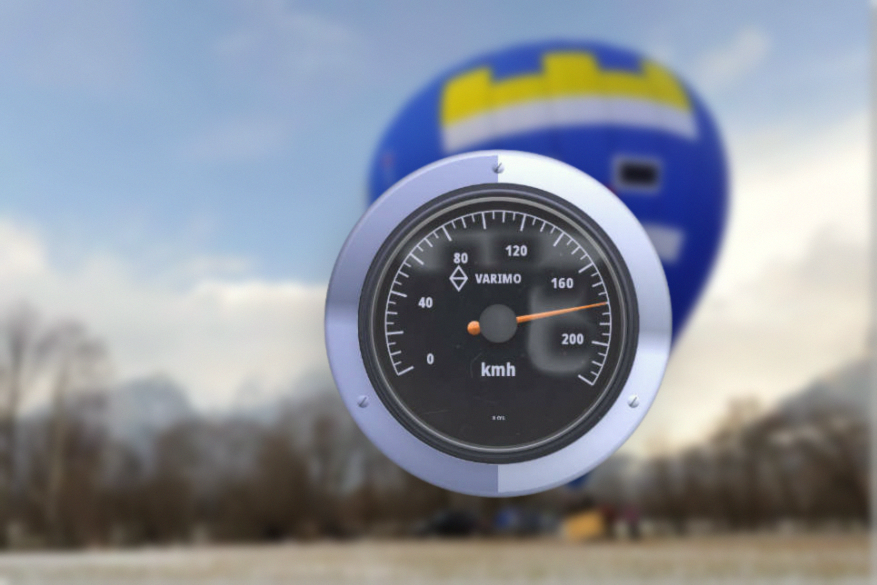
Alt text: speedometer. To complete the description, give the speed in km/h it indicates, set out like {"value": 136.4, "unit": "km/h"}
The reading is {"value": 180, "unit": "km/h"}
